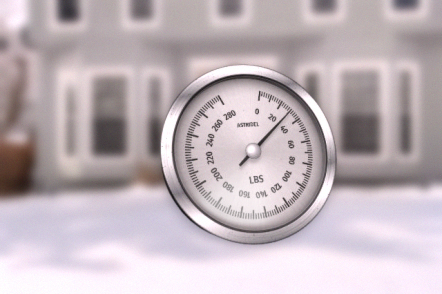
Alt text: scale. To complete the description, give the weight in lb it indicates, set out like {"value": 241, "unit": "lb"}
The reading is {"value": 30, "unit": "lb"}
